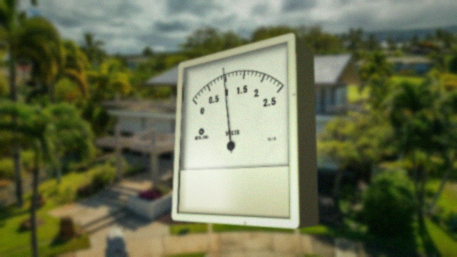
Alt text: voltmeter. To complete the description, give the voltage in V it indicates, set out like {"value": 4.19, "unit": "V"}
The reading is {"value": 1, "unit": "V"}
